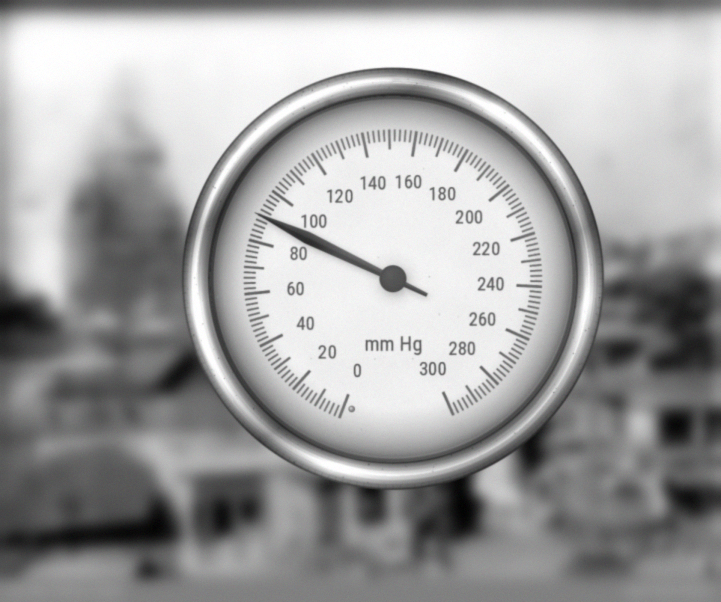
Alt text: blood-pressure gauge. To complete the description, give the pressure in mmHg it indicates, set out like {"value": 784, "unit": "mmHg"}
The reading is {"value": 90, "unit": "mmHg"}
